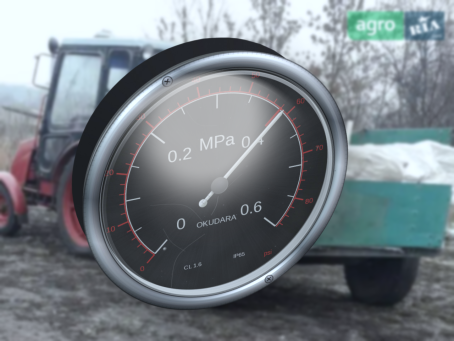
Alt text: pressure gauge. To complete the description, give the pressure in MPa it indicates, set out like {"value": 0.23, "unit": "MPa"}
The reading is {"value": 0.4, "unit": "MPa"}
